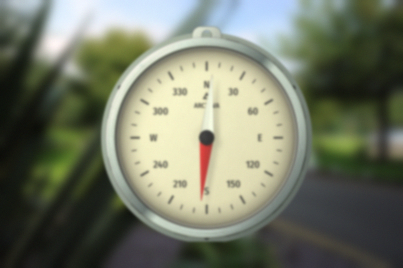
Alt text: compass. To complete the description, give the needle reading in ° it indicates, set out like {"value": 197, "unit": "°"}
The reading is {"value": 185, "unit": "°"}
